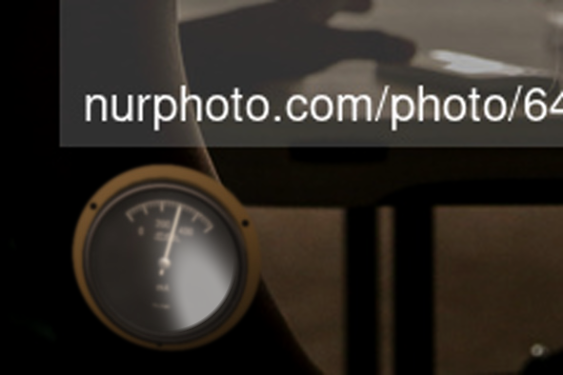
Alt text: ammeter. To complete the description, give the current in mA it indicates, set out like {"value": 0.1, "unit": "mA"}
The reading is {"value": 300, "unit": "mA"}
